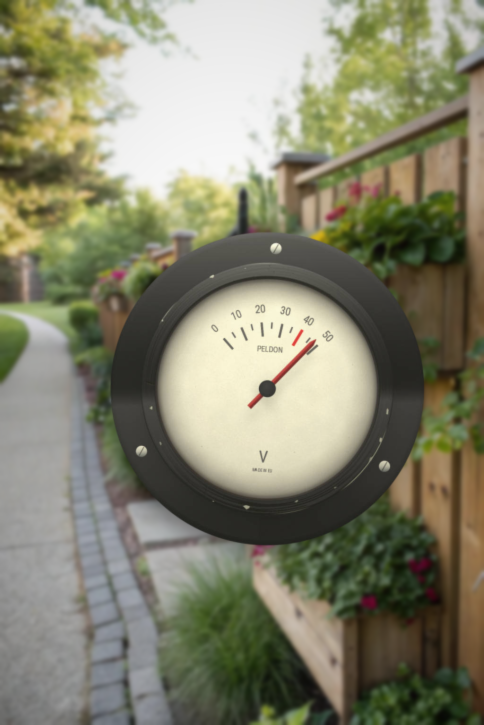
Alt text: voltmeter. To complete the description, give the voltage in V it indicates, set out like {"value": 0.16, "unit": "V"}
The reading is {"value": 47.5, "unit": "V"}
